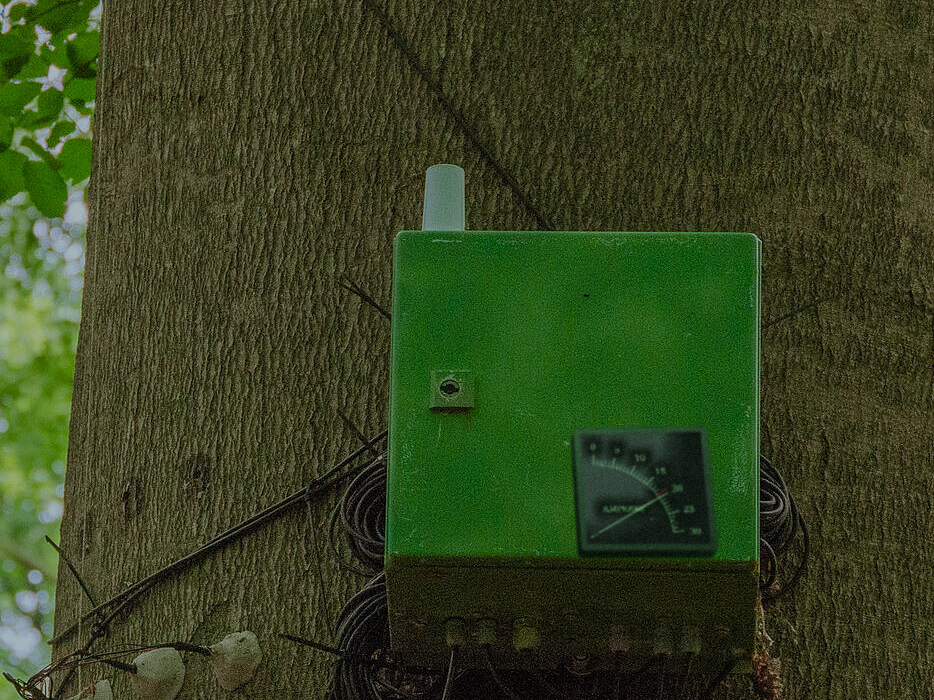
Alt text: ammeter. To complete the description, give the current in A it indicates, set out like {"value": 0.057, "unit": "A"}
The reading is {"value": 20, "unit": "A"}
